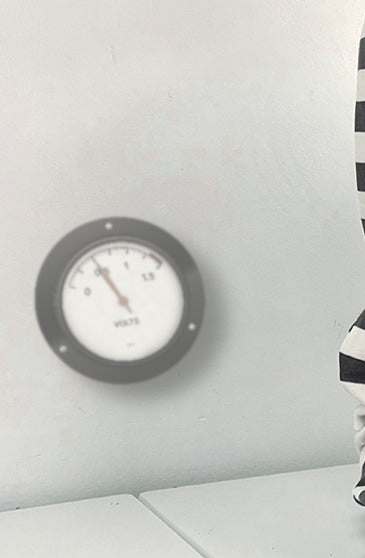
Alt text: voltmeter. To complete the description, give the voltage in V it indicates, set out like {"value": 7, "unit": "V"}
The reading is {"value": 0.5, "unit": "V"}
